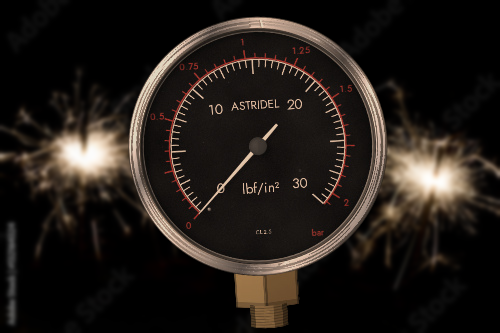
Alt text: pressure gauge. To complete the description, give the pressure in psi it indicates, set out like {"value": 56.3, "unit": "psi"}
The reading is {"value": 0, "unit": "psi"}
